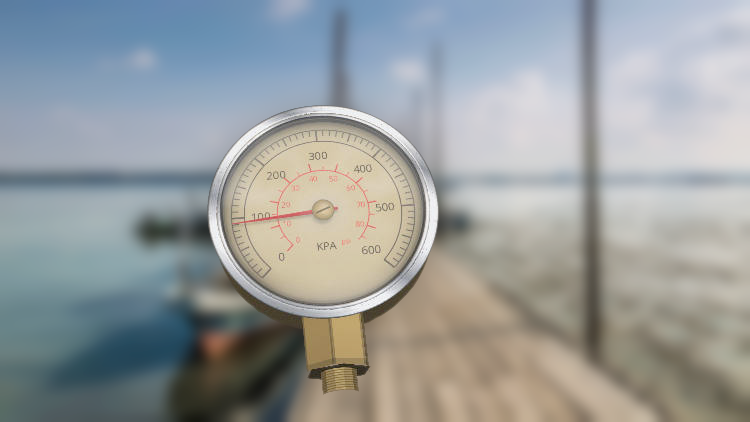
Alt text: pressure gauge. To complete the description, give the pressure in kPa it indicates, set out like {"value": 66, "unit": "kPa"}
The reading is {"value": 90, "unit": "kPa"}
